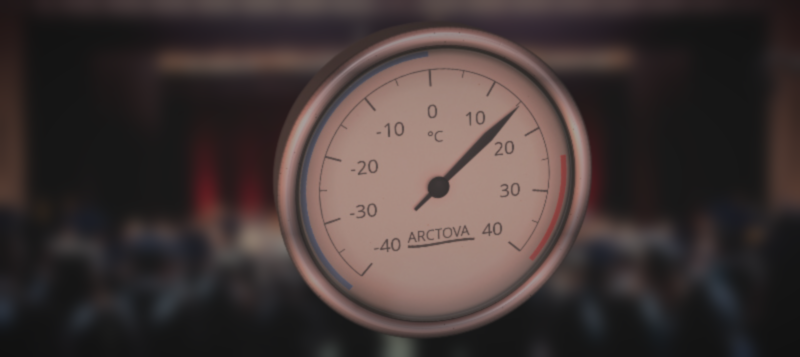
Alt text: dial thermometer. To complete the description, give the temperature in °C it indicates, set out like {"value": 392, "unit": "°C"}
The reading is {"value": 15, "unit": "°C"}
